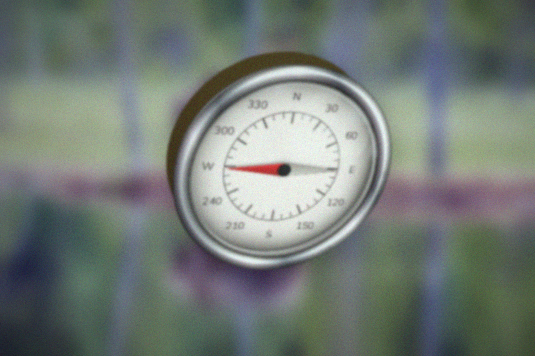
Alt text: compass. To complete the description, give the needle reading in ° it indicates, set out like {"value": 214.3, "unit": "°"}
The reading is {"value": 270, "unit": "°"}
